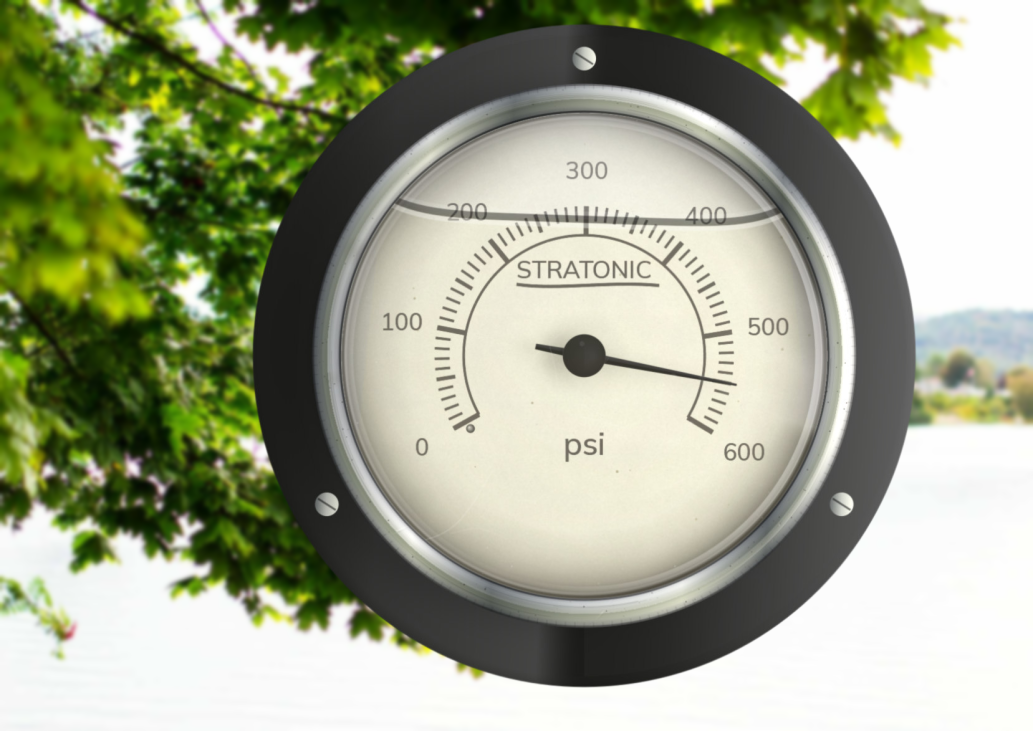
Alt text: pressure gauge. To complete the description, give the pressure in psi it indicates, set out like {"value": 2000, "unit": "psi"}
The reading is {"value": 550, "unit": "psi"}
